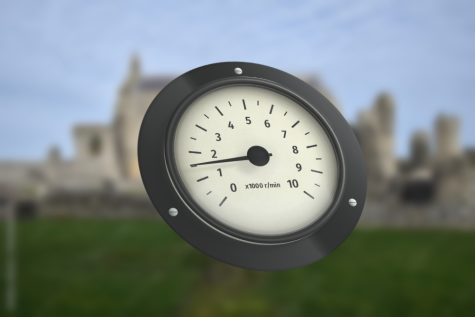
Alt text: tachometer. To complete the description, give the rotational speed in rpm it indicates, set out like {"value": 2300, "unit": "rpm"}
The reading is {"value": 1500, "unit": "rpm"}
